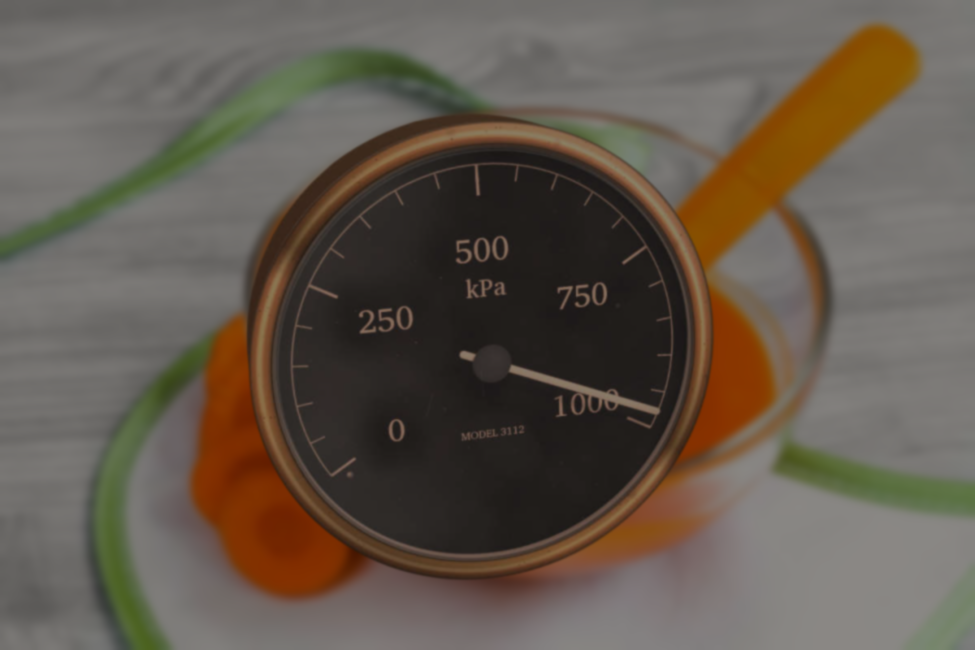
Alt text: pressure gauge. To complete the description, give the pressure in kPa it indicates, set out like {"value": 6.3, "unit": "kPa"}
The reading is {"value": 975, "unit": "kPa"}
